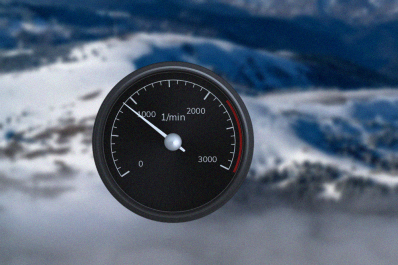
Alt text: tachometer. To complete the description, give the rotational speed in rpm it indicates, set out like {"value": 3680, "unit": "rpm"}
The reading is {"value": 900, "unit": "rpm"}
